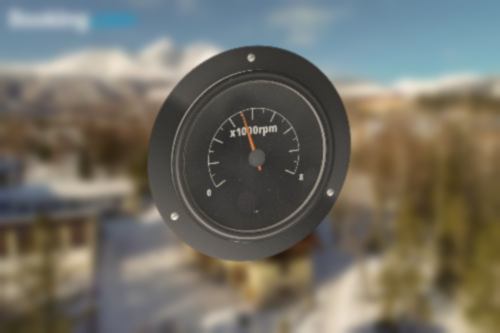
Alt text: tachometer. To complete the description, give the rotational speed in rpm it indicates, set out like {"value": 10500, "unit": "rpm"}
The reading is {"value": 3500, "unit": "rpm"}
